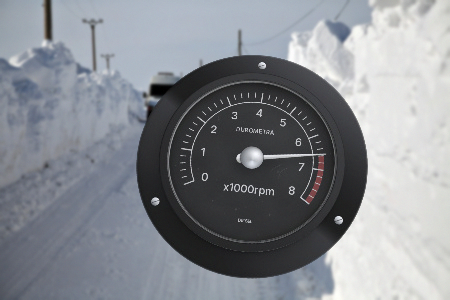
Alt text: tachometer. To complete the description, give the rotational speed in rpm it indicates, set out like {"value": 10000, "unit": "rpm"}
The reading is {"value": 6600, "unit": "rpm"}
